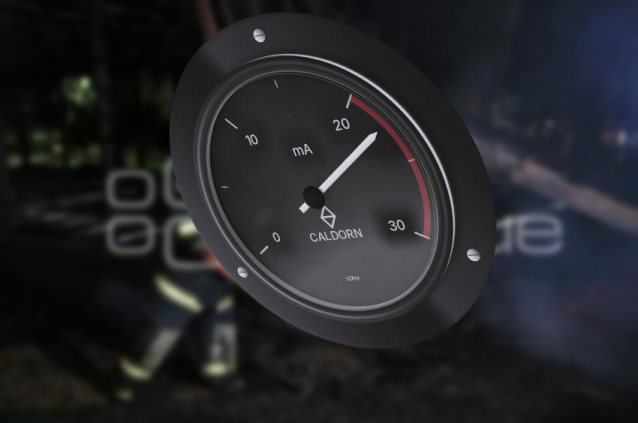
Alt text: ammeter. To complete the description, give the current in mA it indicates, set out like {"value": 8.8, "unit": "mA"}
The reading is {"value": 22.5, "unit": "mA"}
